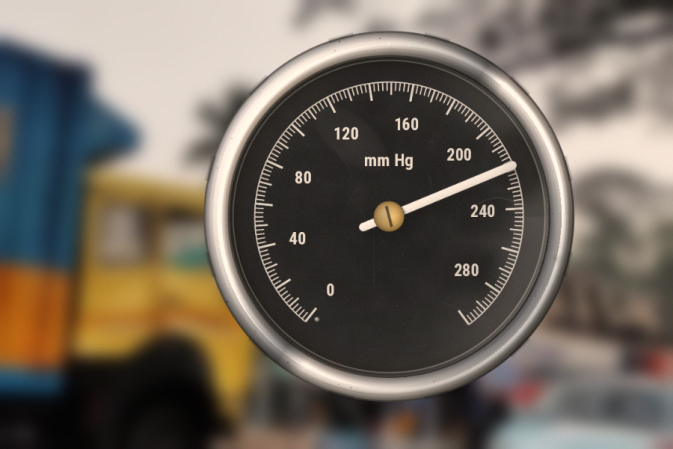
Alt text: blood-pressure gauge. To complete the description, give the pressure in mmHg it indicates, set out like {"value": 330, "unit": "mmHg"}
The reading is {"value": 220, "unit": "mmHg"}
